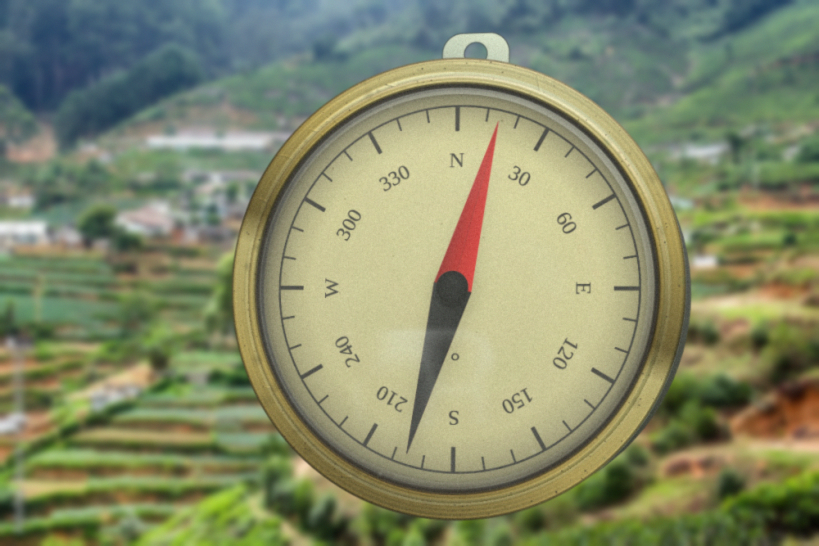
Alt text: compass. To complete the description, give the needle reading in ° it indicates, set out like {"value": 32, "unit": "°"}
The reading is {"value": 15, "unit": "°"}
